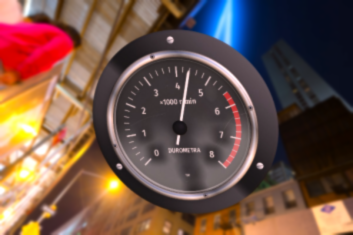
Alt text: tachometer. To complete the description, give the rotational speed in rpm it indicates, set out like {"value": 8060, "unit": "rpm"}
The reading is {"value": 4400, "unit": "rpm"}
